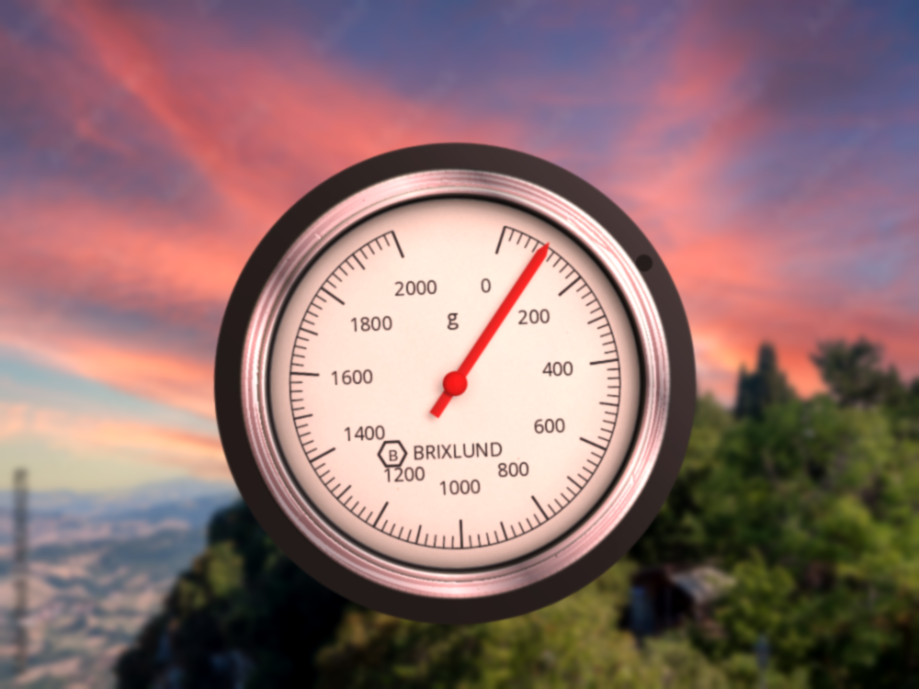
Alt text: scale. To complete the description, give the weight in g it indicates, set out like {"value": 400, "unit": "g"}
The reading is {"value": 100, "unit": "g"}
